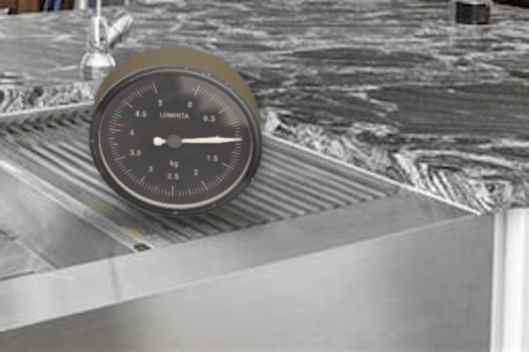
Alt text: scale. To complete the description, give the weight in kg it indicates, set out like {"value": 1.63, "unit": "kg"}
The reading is {"value": 1, "unit": "kg"}
